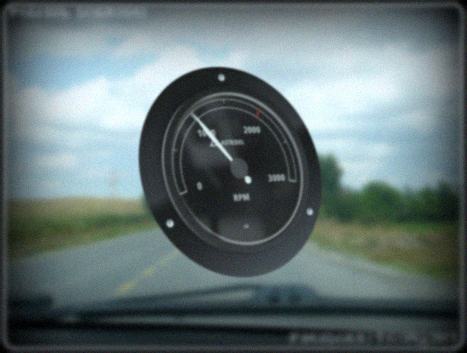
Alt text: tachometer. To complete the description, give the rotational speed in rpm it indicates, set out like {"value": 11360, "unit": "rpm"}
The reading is {"value": 1000, "unit": "rpm"}
